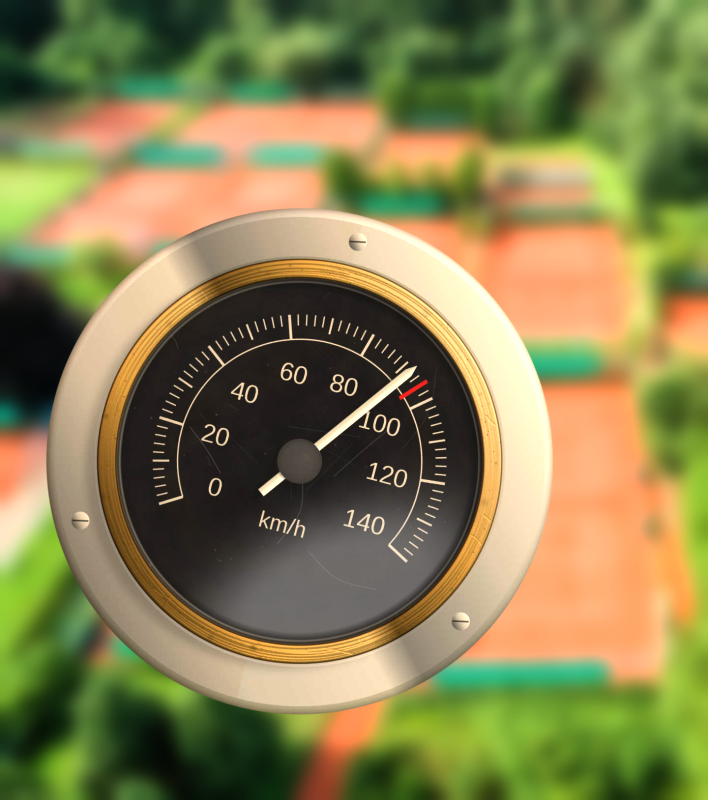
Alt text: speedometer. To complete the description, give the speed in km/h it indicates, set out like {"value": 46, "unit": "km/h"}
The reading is {"value": 92, "unit": "km/h"}
